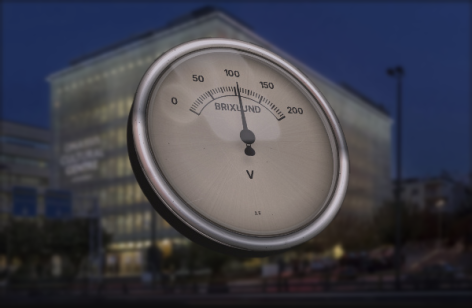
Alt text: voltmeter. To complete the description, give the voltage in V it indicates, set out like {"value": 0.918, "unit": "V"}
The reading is {"value": 100, "unit": "V"}
